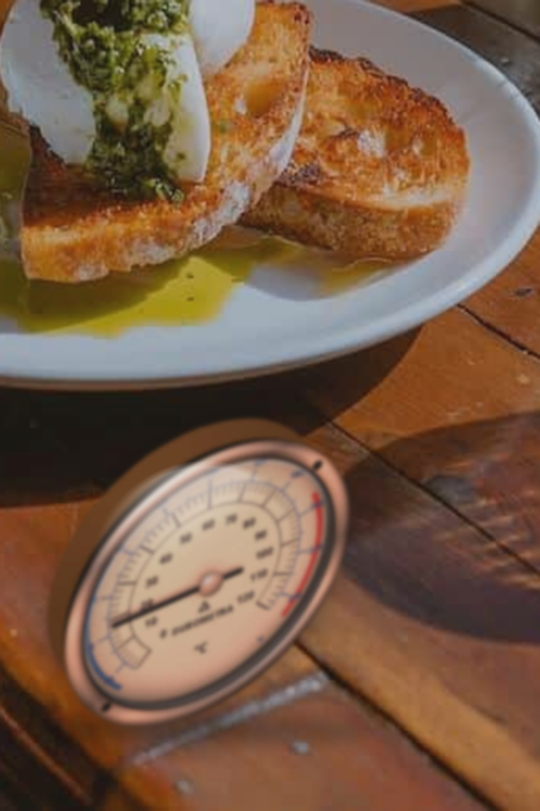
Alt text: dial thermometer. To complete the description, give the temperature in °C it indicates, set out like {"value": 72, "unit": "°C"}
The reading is {"value": 20, "unit": "°C"}
